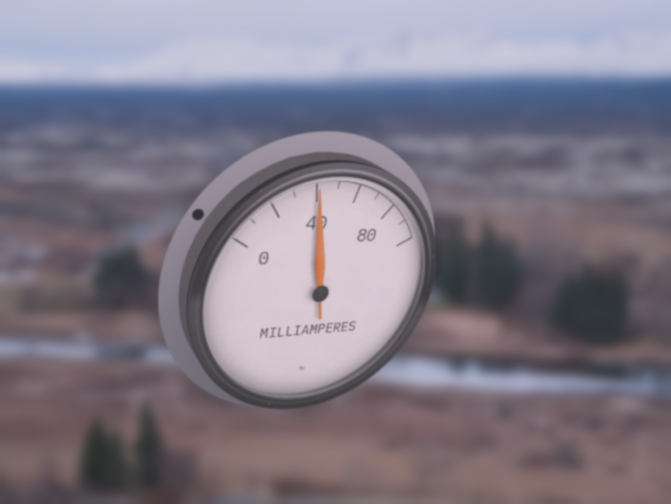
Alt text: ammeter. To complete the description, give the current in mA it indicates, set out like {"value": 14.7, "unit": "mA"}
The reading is {"value": 40, "unit": "mA"}
